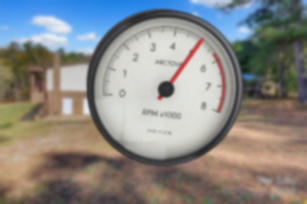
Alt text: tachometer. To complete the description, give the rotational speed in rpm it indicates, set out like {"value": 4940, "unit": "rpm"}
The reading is {"value": 5000, "unit": "rpm"}
